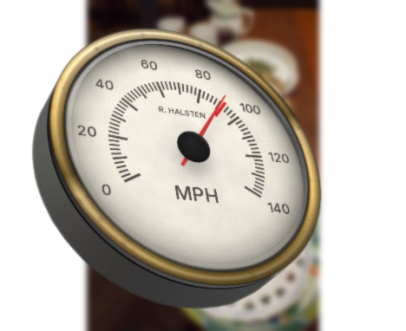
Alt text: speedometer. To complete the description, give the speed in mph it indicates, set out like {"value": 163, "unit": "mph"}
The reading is {"value": 90, "unit": "mph"}
